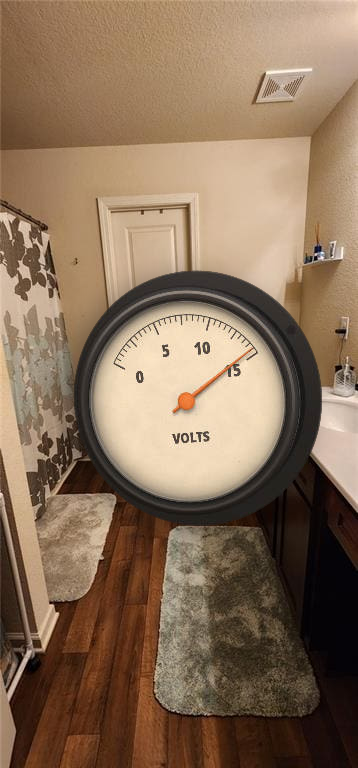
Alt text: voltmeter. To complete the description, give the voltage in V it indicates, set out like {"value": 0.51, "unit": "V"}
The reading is {"value": 14.5, "unit": "V"}
